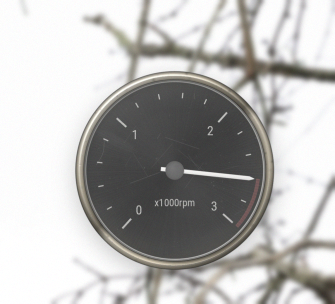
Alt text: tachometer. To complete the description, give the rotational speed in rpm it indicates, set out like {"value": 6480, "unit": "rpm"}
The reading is {"value": 2600, "unit": "rpm"}
